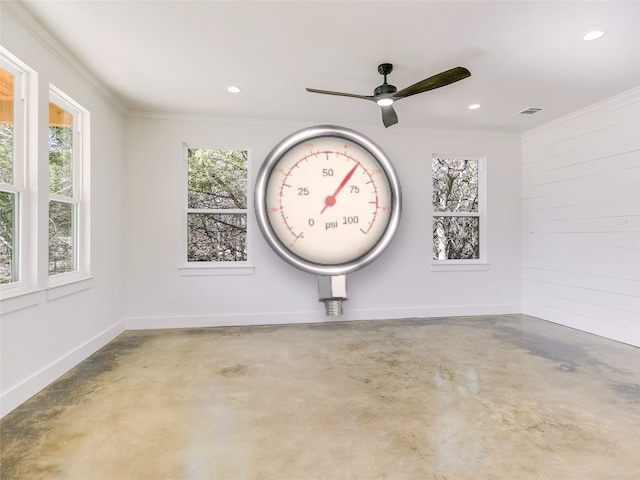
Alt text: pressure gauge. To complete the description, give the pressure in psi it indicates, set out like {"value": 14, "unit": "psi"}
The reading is {"value": 65, "unit": "psi"}
